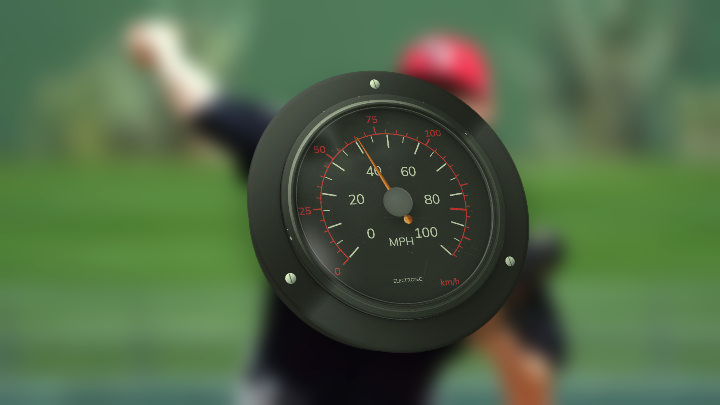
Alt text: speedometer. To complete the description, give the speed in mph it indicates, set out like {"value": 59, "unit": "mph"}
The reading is {"value": 40, "unit": "mph"}
